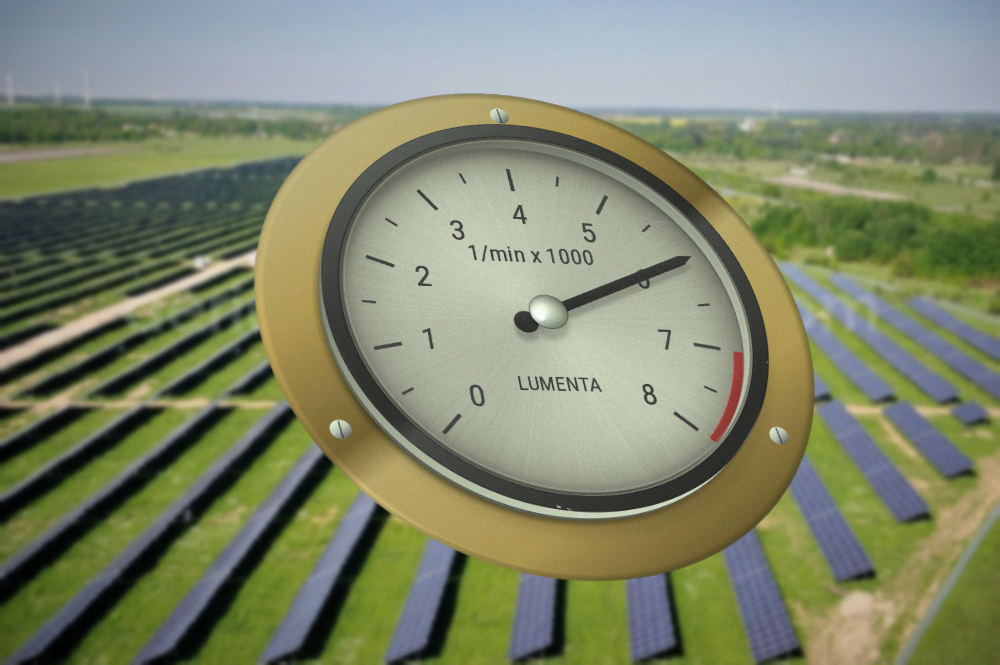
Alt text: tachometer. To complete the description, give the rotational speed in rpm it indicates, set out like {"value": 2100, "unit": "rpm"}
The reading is {"value": 6000, "unit": "rpm"}
